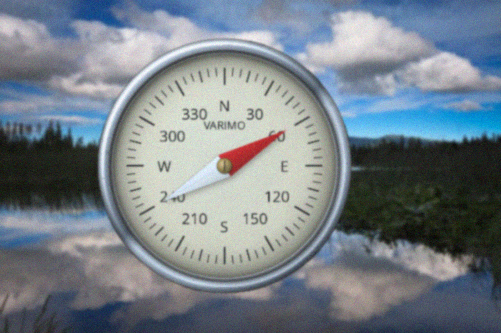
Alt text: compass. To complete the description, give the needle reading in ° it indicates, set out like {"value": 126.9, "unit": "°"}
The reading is {"value": 60, "unit": "°"}
